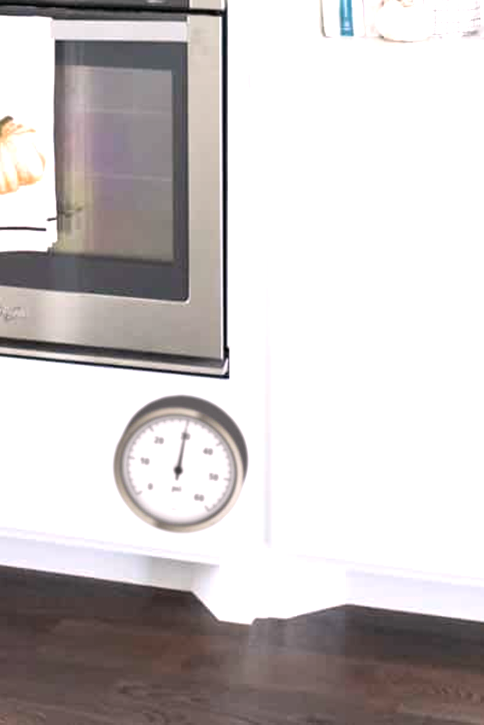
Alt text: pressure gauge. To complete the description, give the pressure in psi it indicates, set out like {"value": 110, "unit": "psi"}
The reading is {"value": 30, "unit": "psi"}
